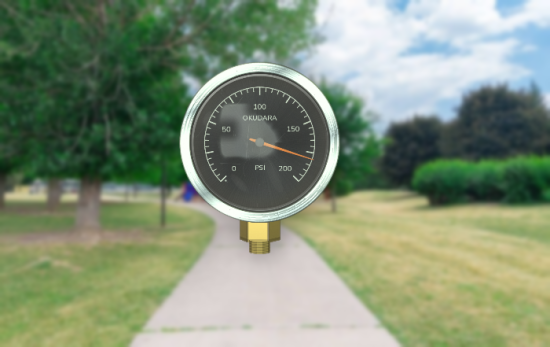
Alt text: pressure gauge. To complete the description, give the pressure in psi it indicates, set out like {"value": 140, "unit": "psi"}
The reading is {"value": 180, "unit": "psi"}
